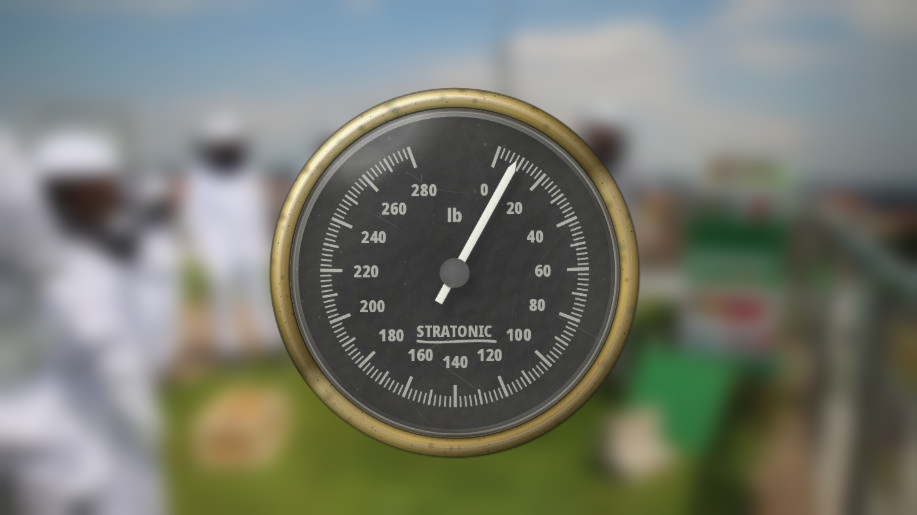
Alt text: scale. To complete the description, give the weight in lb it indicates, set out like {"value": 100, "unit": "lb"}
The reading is {"value": 8, "unit": "lb"}
